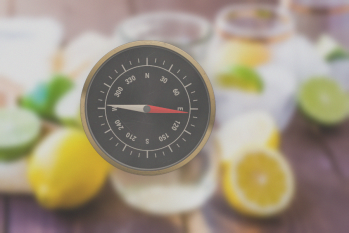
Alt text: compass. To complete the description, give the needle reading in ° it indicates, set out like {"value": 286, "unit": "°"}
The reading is {"value": 95, "unit": "°"}
